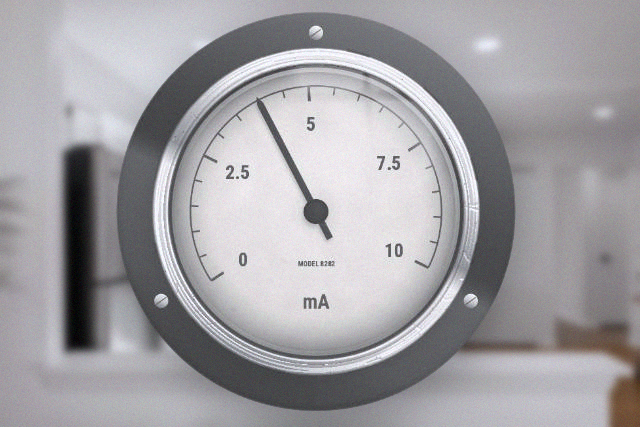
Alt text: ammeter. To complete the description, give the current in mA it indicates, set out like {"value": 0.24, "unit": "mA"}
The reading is {"value": 4, "unit": "mA"}
